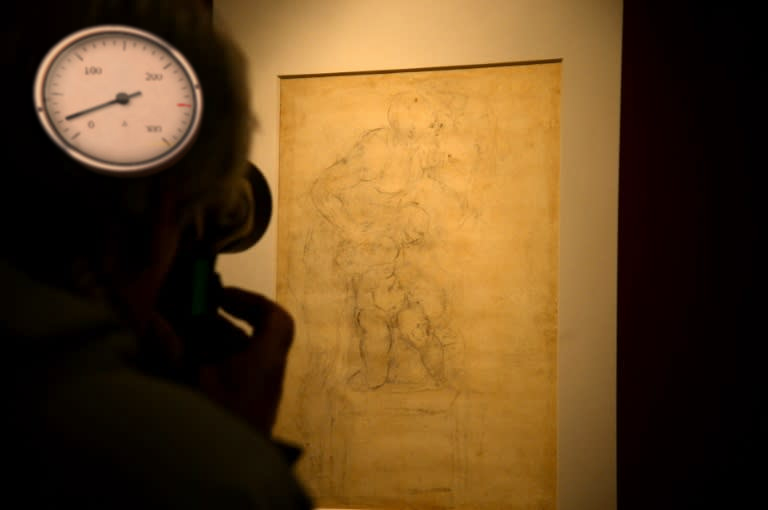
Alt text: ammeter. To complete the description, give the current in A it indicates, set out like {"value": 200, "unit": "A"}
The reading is {"value": 20, "unit": "A"}
